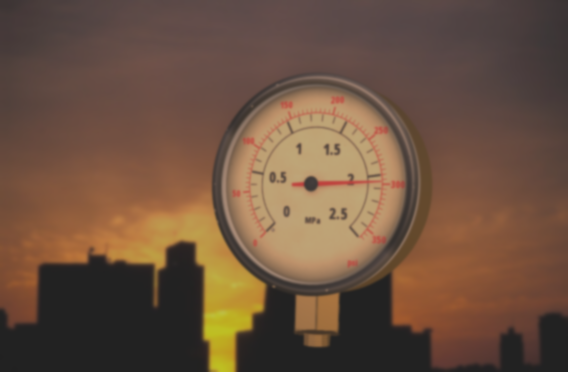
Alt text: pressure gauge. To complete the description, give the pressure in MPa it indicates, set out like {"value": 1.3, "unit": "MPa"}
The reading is {"value": 2.05, "unit": "MPa"}
